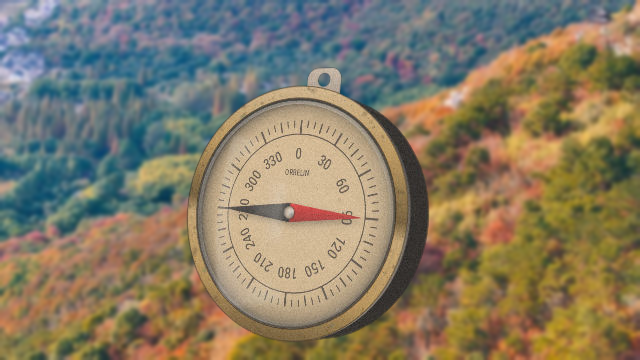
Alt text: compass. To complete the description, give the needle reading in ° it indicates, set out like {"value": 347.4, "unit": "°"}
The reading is {"value": 90, "unit": "°"}
